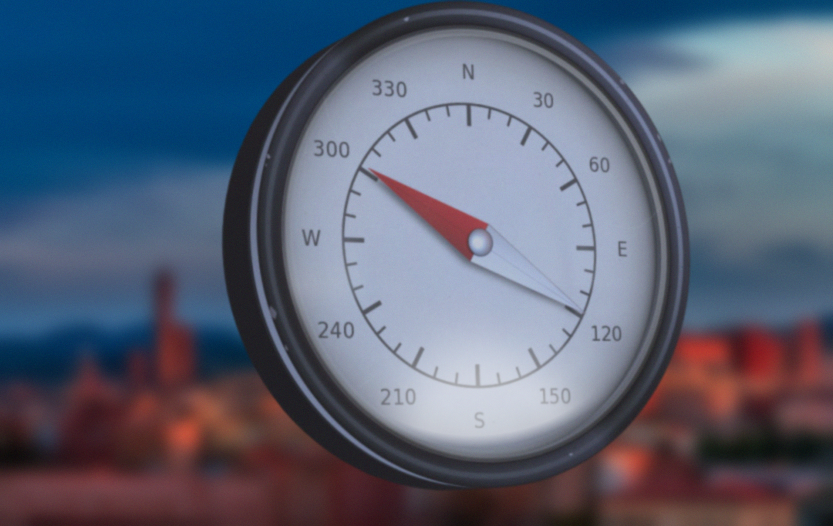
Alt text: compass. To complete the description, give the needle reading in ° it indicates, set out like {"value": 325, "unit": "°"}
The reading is {"value": 300, "unit": "°"}
